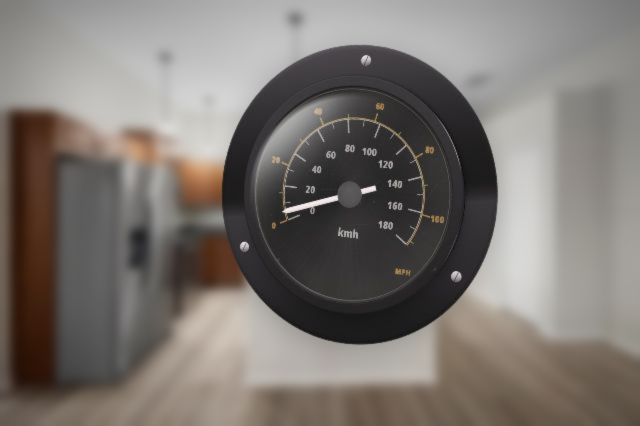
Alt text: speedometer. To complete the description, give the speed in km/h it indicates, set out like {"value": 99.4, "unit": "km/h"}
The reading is {"value": 5, "unit": "km/h"}
